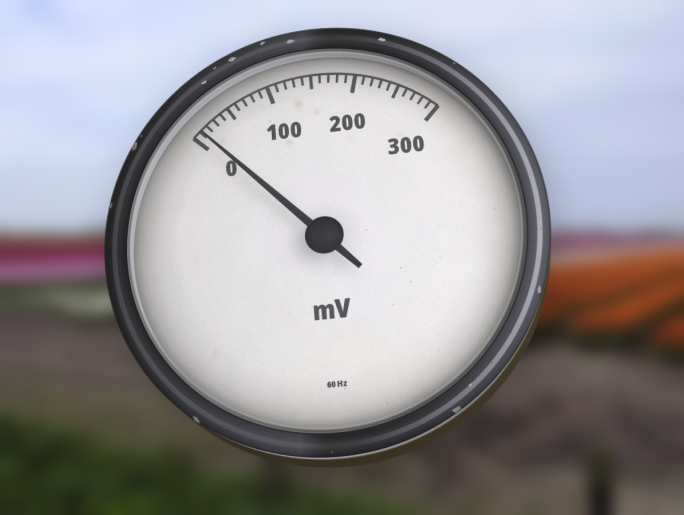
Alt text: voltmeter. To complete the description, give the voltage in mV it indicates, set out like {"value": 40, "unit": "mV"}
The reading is {"value": 10, "unit": "mV"}
